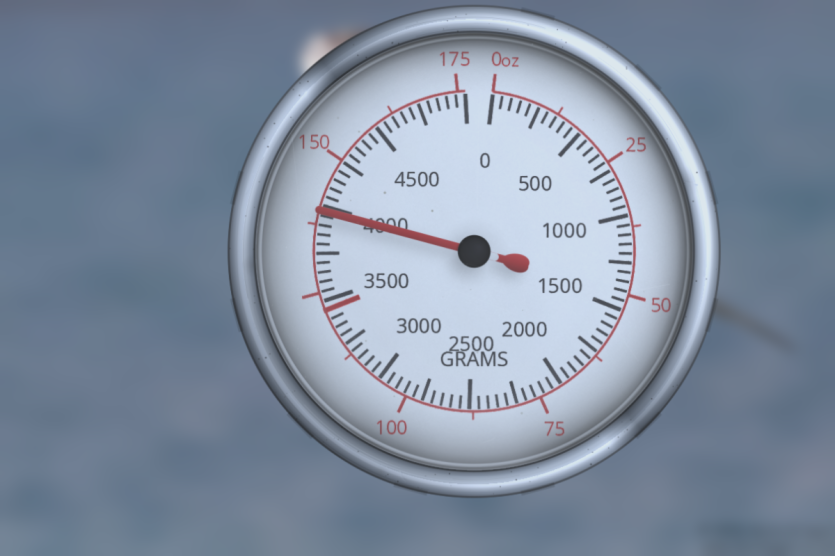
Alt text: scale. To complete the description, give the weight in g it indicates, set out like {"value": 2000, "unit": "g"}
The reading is {"value": 3975, "unit": "g"}
